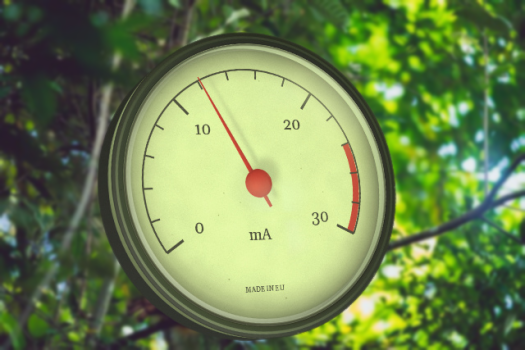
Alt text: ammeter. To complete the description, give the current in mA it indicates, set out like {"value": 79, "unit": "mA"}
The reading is {"value": 12, "unit": "mA"}
